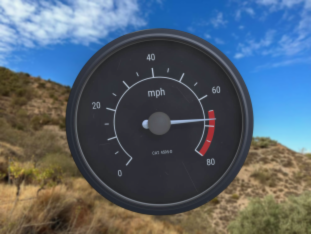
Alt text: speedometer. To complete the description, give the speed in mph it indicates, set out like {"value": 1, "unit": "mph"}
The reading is {"value": 67.5, "unit": "mph"}
